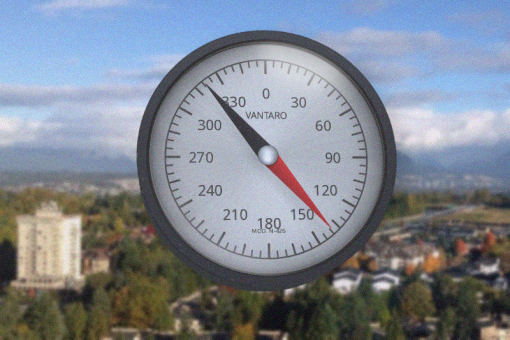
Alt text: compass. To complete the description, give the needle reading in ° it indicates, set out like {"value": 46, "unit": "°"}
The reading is {"value": 140, "unit": "°"}
